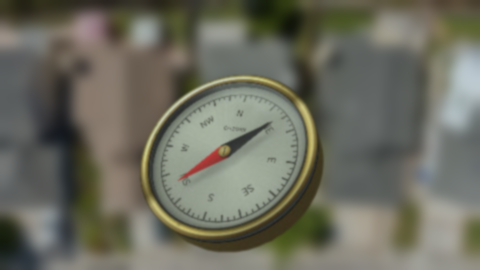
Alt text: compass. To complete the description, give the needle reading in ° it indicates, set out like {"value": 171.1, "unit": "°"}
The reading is {"value": 225, "unit": "°"}
